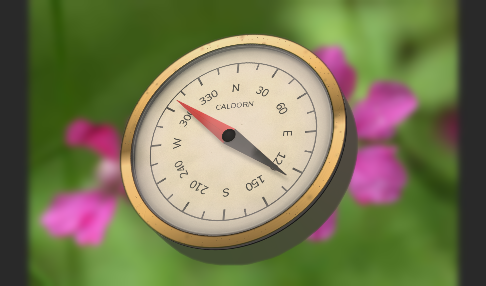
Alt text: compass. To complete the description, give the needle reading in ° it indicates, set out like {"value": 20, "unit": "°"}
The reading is {"value": 307.5, "unit": "°"}
